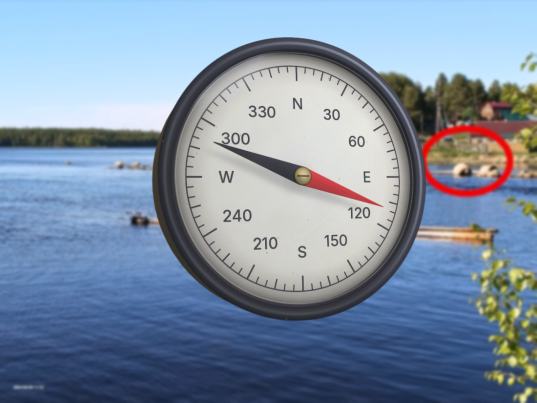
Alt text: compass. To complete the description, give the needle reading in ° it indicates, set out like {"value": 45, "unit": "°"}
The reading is {"value": 110, "unit": "°"}
